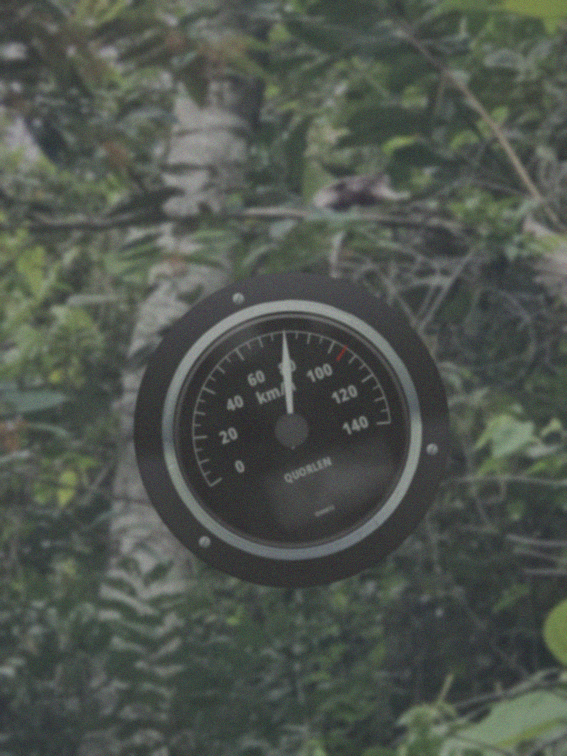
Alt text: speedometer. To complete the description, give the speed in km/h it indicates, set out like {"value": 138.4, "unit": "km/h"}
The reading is {"value": 80, "unit": "km/h"}
